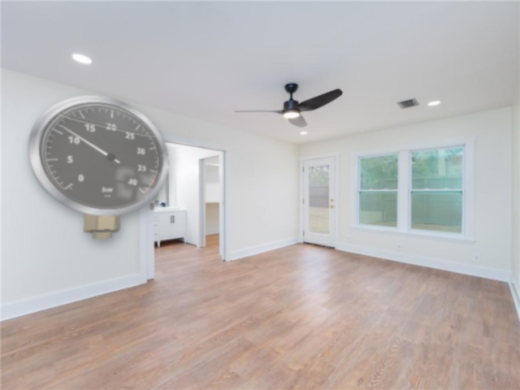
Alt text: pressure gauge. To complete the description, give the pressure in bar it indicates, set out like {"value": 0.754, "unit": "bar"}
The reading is {"value": 11, "unit": "bar"}
